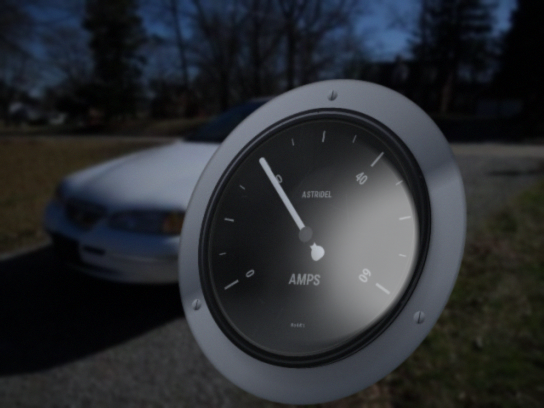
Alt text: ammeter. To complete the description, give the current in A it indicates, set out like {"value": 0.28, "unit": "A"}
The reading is {"value": 20, "unit": "A"}
